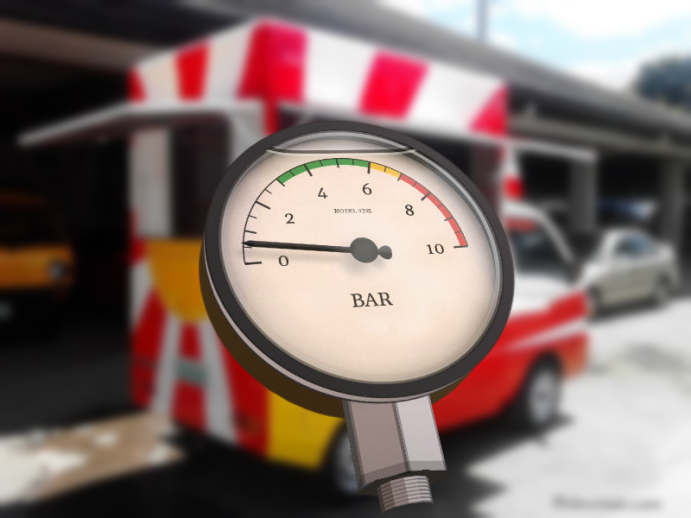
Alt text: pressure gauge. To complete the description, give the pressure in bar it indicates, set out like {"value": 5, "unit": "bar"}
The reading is {"value": 0.5, "unit": "bar"}
